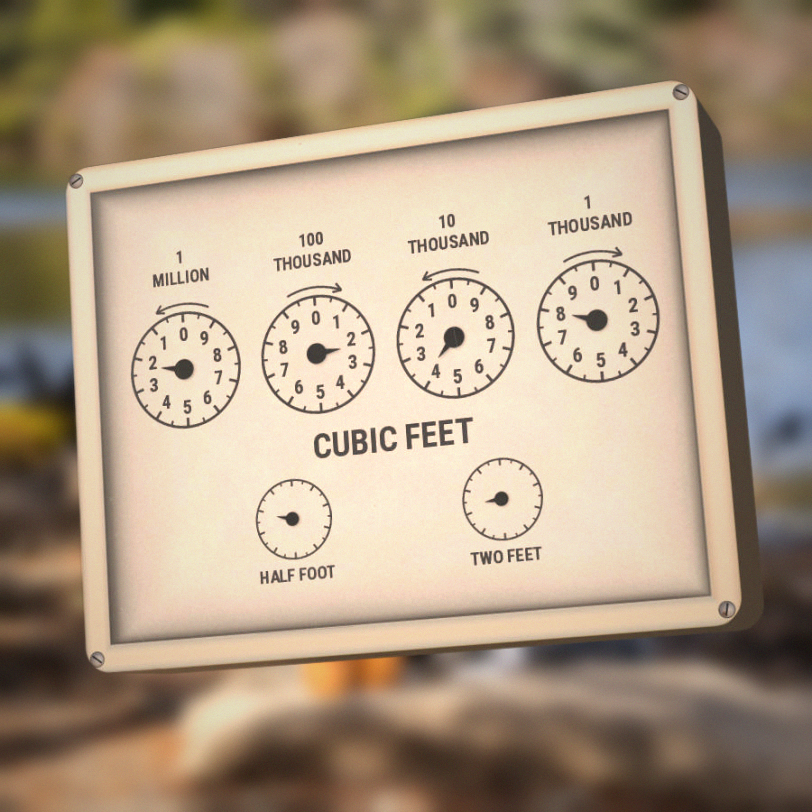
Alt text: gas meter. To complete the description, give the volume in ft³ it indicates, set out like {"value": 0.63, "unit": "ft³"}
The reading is {"value": 223800, "unit": "ft³"}
